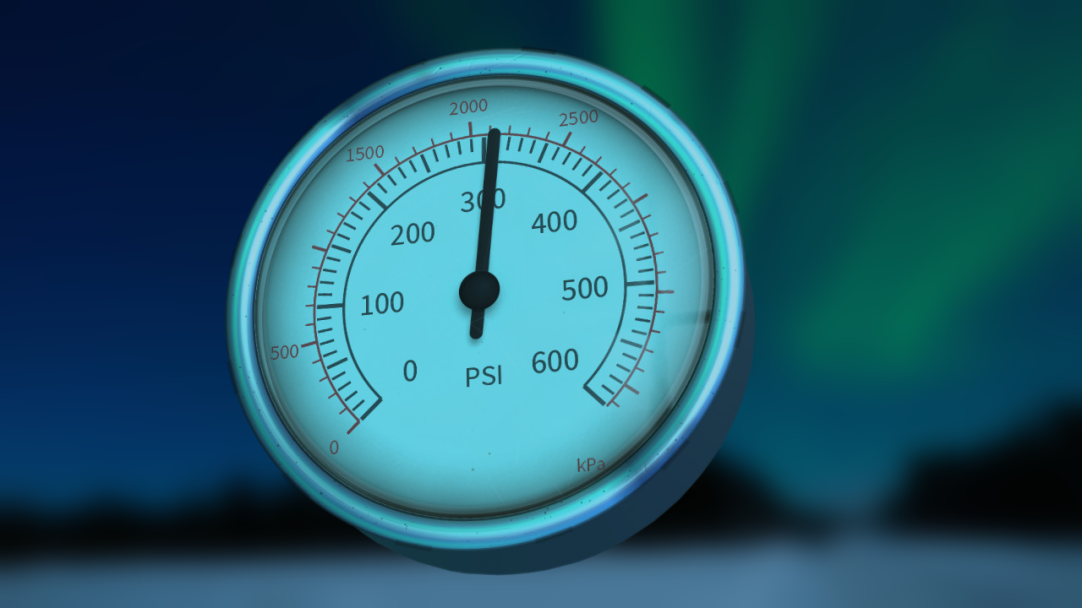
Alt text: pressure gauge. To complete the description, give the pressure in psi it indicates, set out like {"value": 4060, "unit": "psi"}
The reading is {"value": 310, "unit": "psi"}
